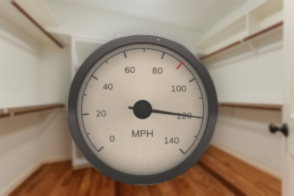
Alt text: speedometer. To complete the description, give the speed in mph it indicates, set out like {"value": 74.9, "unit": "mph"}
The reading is {"value": 120, "unit": "mph"}
